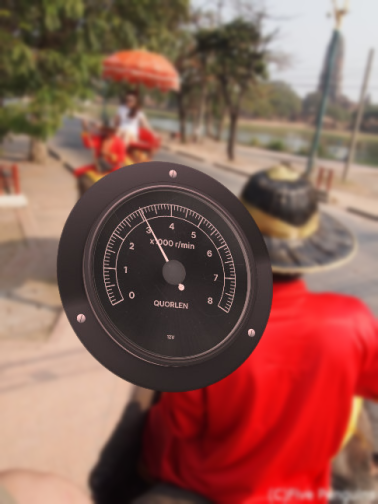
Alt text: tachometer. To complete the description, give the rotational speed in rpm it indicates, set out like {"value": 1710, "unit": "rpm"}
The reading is {"value": 3000, "unit": "rpm"}
